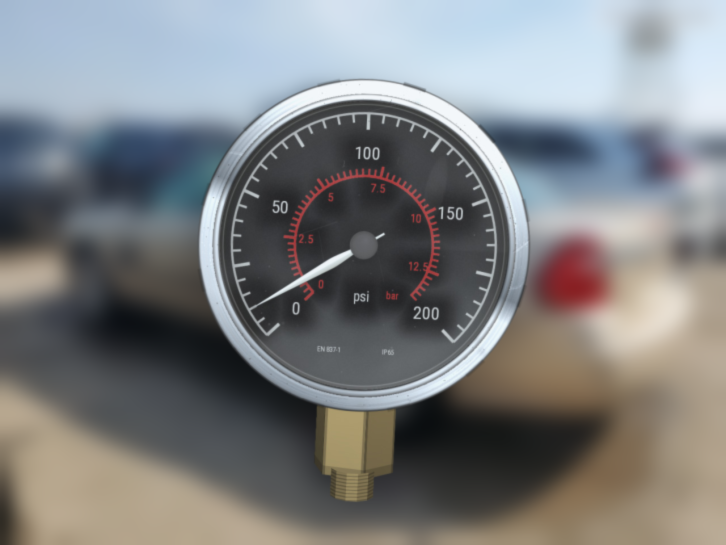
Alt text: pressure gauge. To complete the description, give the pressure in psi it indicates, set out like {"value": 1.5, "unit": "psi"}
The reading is {"value": 10, "unit": "psi"}
